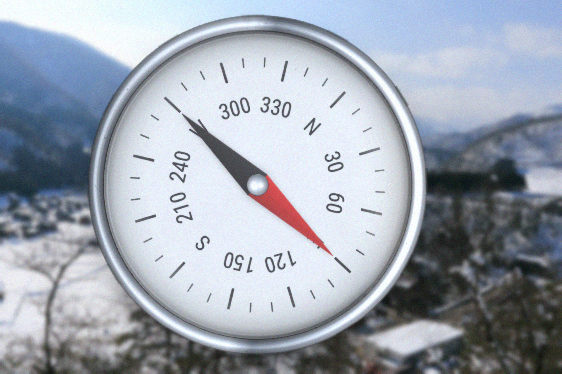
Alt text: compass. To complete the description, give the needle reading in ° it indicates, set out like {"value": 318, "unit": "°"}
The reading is {"value": 90, "unit": "°"}
